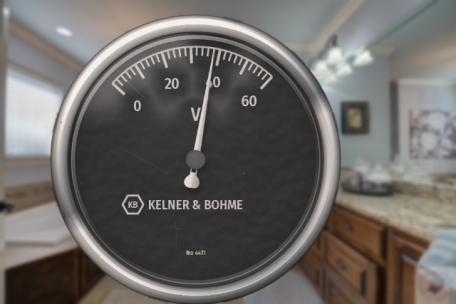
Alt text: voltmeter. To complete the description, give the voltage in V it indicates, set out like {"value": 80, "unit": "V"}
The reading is {"value": 38, "unit": "V"}
